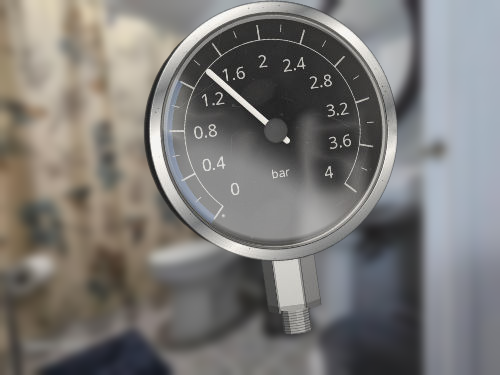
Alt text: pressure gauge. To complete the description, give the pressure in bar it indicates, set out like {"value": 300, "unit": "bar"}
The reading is {"value": 1.4, "unit": "bar"}
